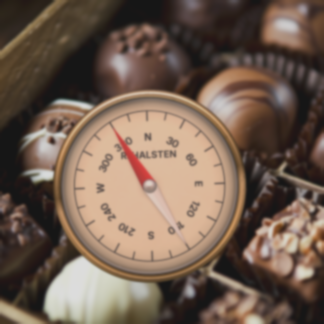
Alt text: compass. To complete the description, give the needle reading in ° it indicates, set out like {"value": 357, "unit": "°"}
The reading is {"value": 330, "unit": "°"}
